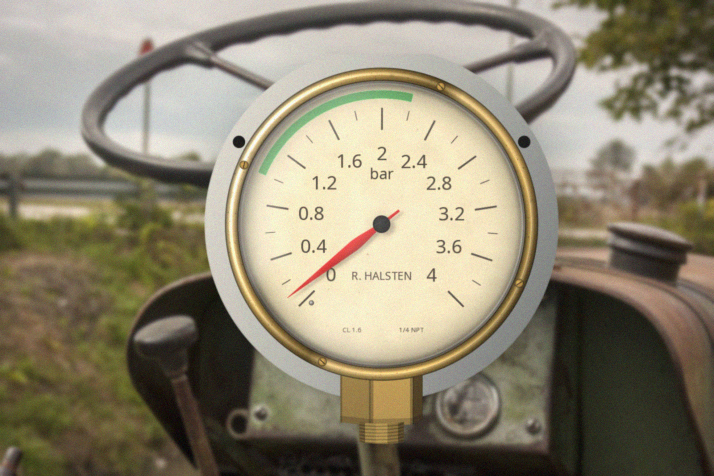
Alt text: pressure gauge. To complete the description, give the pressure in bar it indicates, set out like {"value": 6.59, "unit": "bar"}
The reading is {"value": 0.1, "unit": "bar"}
